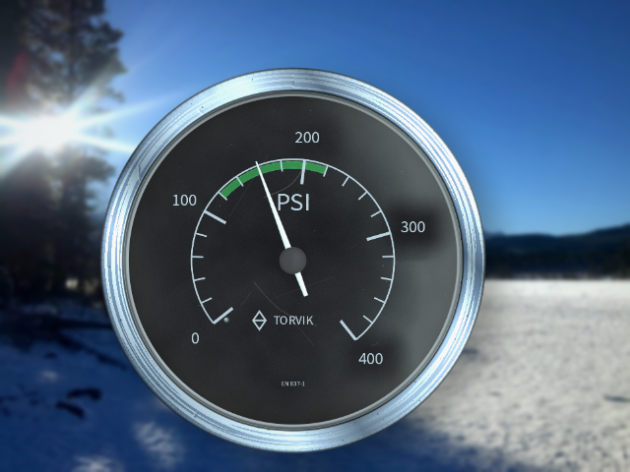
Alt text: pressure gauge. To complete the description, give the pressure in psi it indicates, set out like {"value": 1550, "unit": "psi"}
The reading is {"value": 160, "unit": "psi"}
